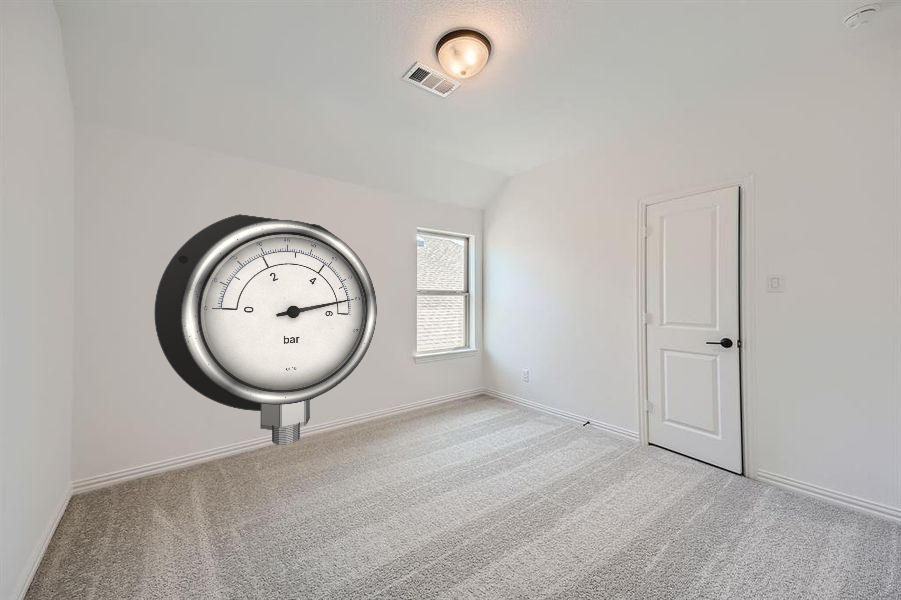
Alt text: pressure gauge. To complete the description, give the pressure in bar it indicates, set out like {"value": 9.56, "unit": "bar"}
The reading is {"value": 5.5, "unit": "bar"}
